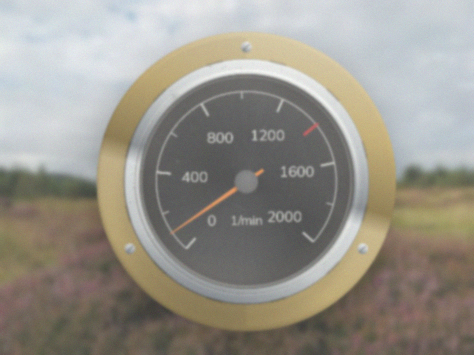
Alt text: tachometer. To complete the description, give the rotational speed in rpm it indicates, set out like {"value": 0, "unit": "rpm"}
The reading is {"value": 100, "unit": "rpm"}
